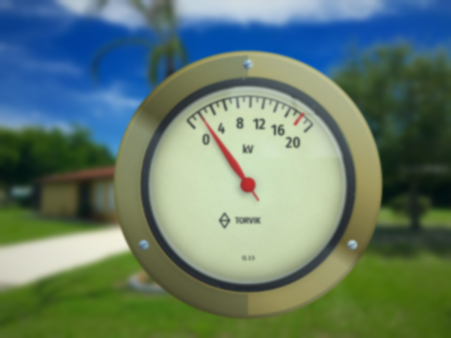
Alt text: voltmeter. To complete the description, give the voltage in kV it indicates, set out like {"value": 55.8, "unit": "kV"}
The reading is {"value": 2, "unit": "kV"}
